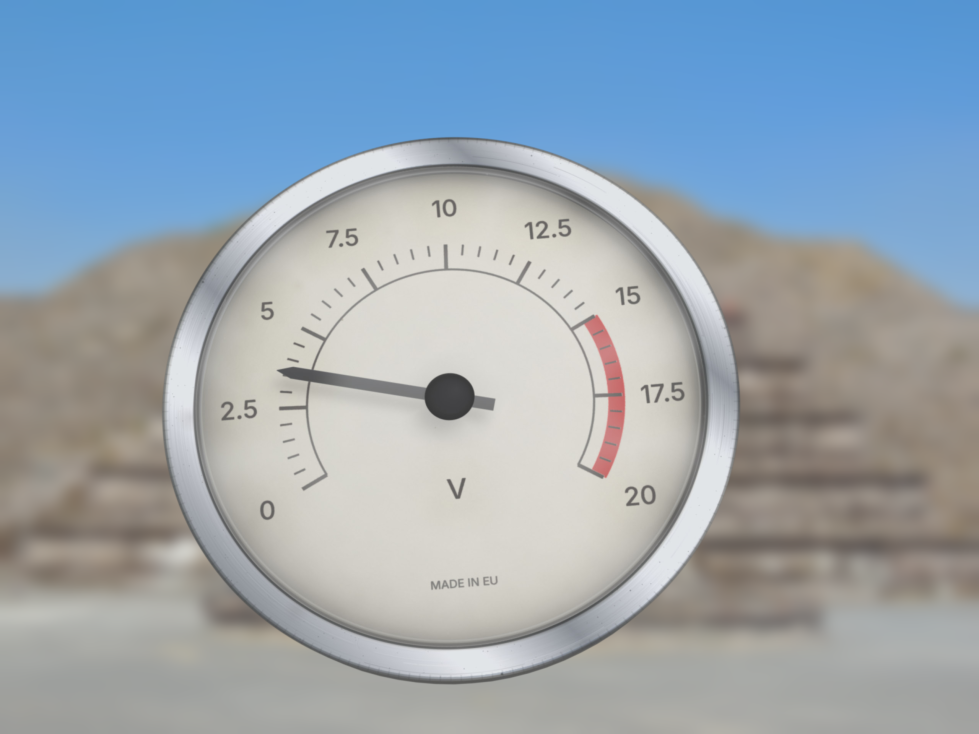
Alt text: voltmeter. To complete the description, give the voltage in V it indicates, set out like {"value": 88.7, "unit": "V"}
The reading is {"value": 3.5, "unit": "V"}
